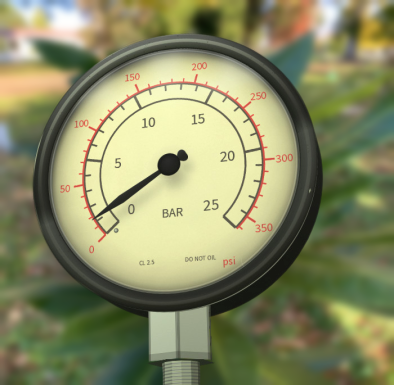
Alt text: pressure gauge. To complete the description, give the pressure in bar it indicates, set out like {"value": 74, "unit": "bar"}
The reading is {"value": 1, "unit": "bar"}
